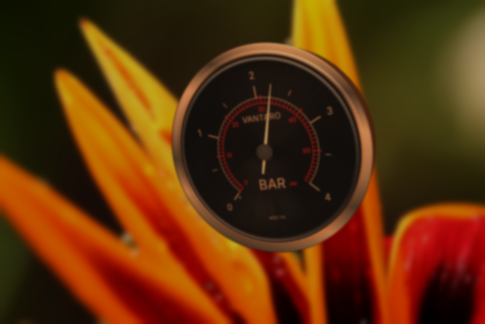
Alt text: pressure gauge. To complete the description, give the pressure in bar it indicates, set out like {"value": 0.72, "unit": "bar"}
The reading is {"value": 2.25, "unit": "bar"}
